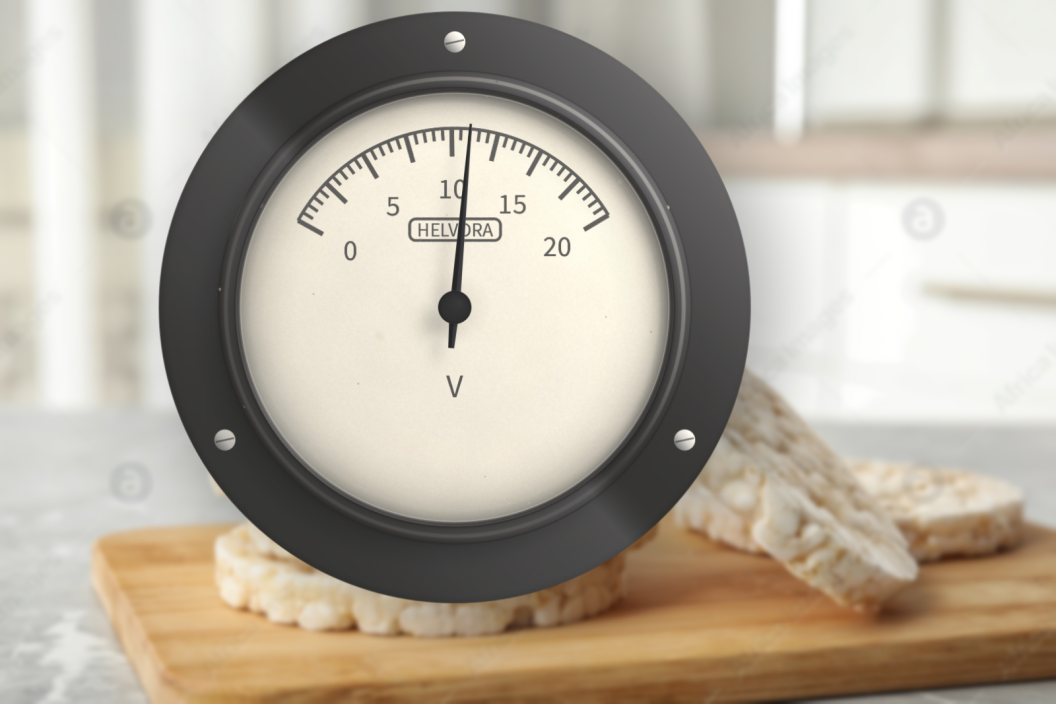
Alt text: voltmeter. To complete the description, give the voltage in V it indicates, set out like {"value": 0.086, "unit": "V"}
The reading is {"value": 11, "unit": "V"}
